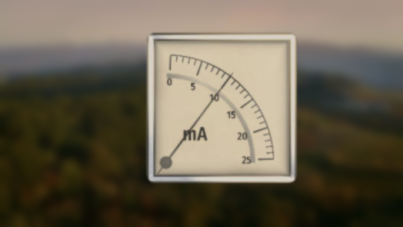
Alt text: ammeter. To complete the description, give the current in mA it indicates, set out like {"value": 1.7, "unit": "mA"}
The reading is {"value": 10, "unit": "mA"}
